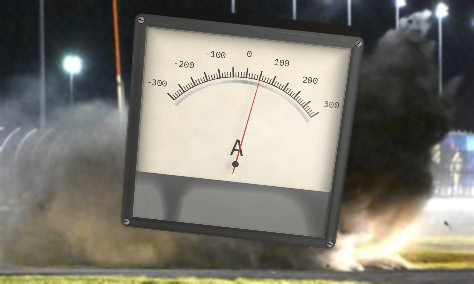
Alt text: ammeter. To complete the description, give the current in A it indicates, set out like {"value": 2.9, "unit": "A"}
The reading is {"value": 50, "unit": "A"}
